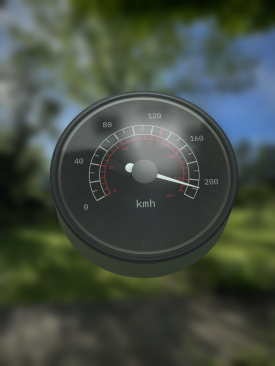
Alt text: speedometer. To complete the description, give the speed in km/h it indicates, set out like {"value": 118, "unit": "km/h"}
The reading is {"value": 210, "unit": "km/h"}
